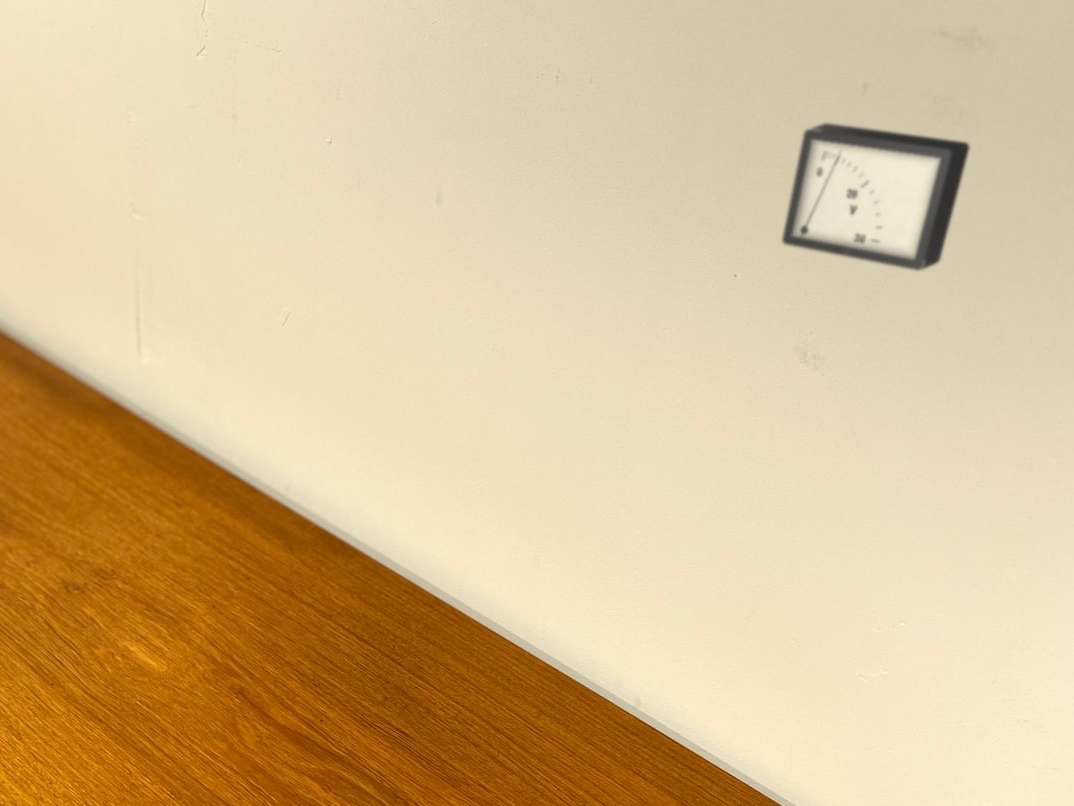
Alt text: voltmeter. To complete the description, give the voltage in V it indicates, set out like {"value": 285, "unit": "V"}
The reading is {"value": 10, "unit": "V"}
